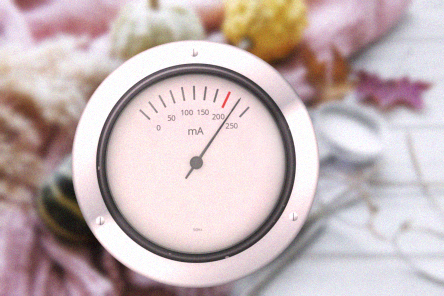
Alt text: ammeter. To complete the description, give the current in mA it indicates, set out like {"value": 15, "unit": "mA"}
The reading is {"value": 225, "unit": "mA"}
